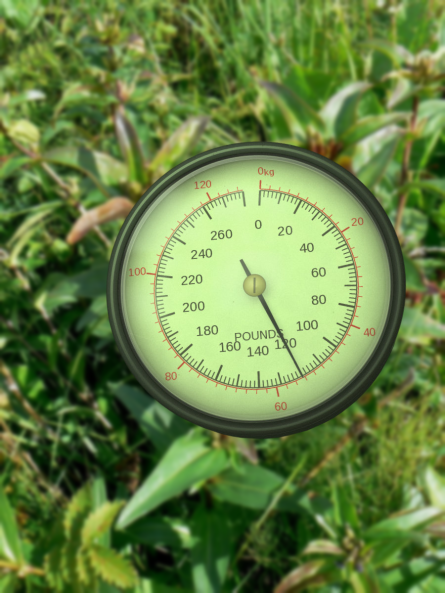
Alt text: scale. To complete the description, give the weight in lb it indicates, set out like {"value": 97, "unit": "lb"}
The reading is {"value": 120, "unit": "lb"}
